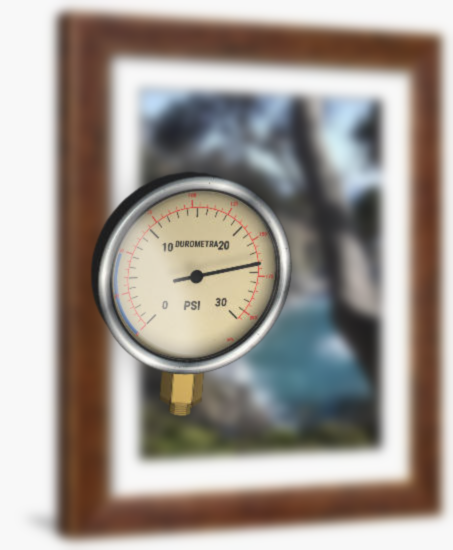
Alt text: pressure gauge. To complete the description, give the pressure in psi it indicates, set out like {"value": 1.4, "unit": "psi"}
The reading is {"value": 24, "unit": "psi"}
